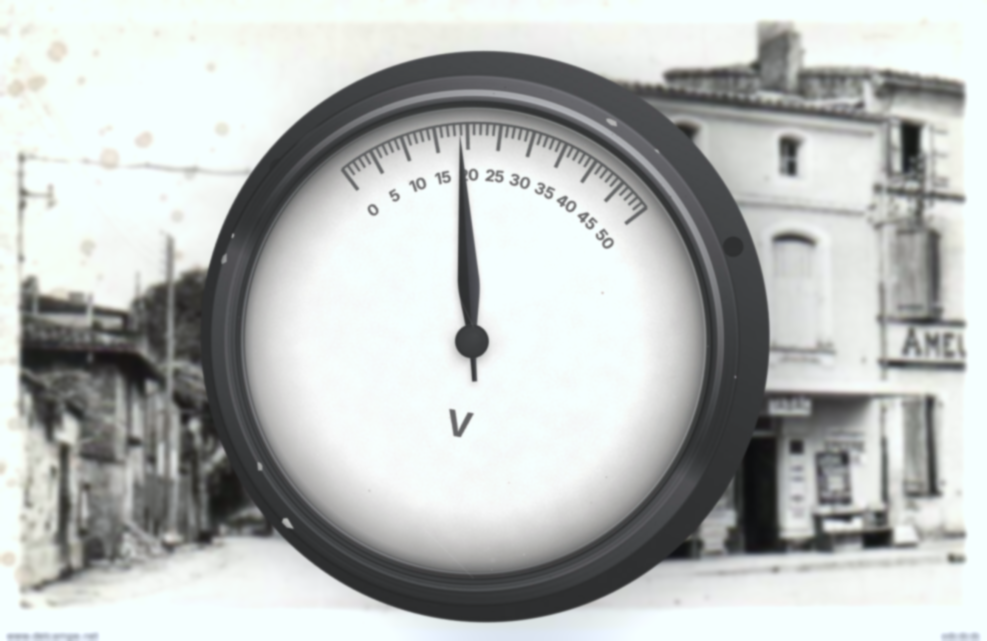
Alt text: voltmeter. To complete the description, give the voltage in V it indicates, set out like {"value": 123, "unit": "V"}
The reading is {"value": 19, "unit": "V"}
